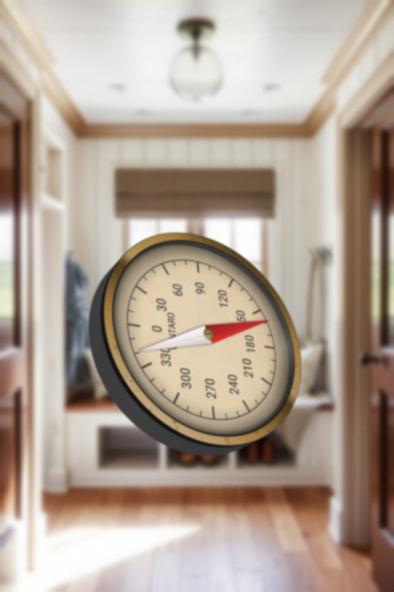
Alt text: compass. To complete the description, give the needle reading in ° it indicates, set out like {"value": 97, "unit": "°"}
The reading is {"value": 160, "unit": "°"}
